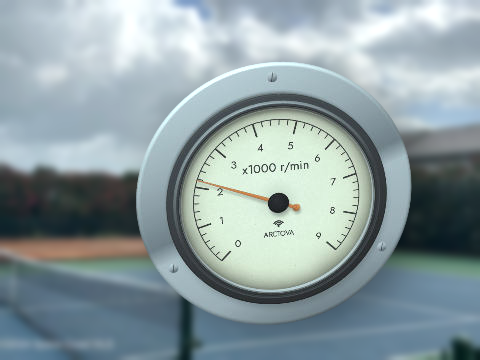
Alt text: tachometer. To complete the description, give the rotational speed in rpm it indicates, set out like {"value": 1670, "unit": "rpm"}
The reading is {"value": 2200, "unit": "rpm"}
